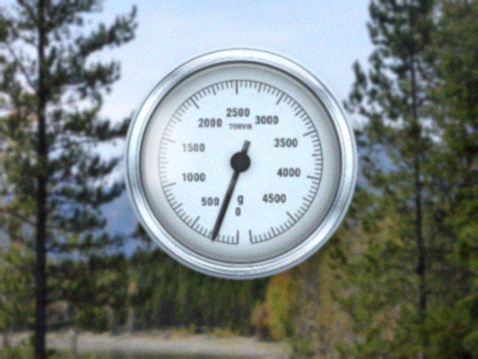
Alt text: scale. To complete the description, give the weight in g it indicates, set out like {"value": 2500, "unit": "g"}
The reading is {"value": 250, "unit": "g"}
